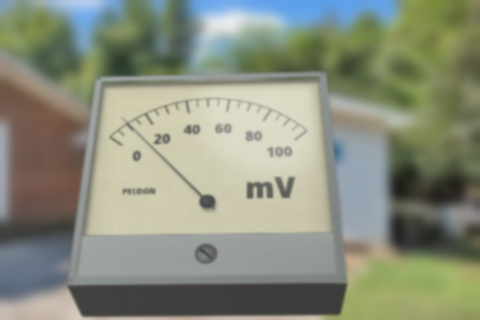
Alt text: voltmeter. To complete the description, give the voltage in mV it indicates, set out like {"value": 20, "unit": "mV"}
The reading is {"value": 10, "unit": "mV"}
